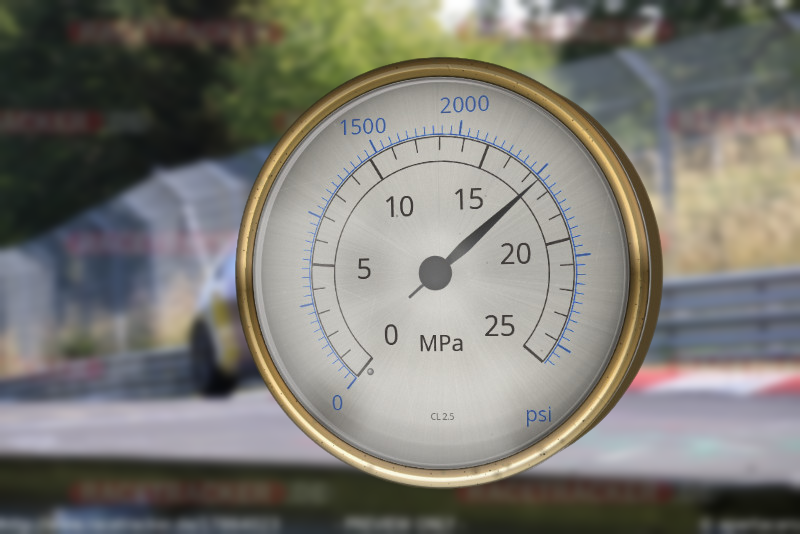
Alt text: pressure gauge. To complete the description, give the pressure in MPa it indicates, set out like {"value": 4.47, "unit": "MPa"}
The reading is {"value": 17.5, "unit": "MPa"}
